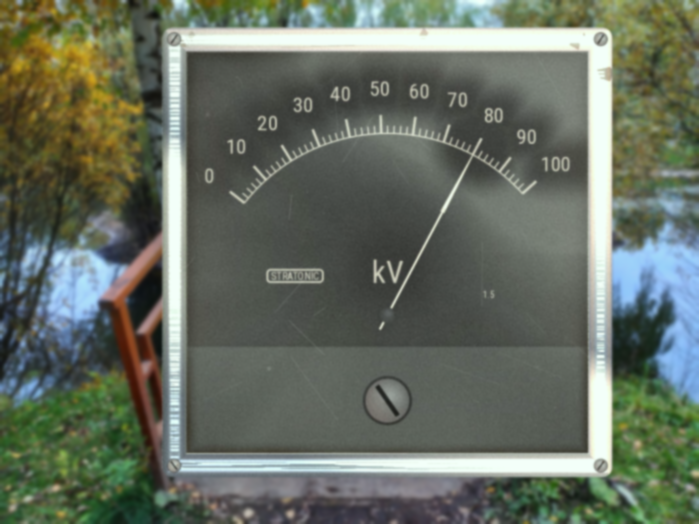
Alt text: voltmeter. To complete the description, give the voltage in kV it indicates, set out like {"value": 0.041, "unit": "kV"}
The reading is {"value": 80, "unit": "kV"}
